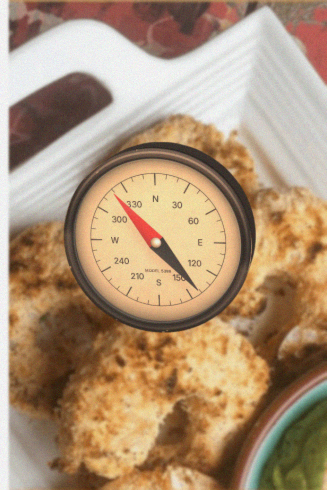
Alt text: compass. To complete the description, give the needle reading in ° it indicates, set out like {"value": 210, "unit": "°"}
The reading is {"value": 320, "unit": "°"}
